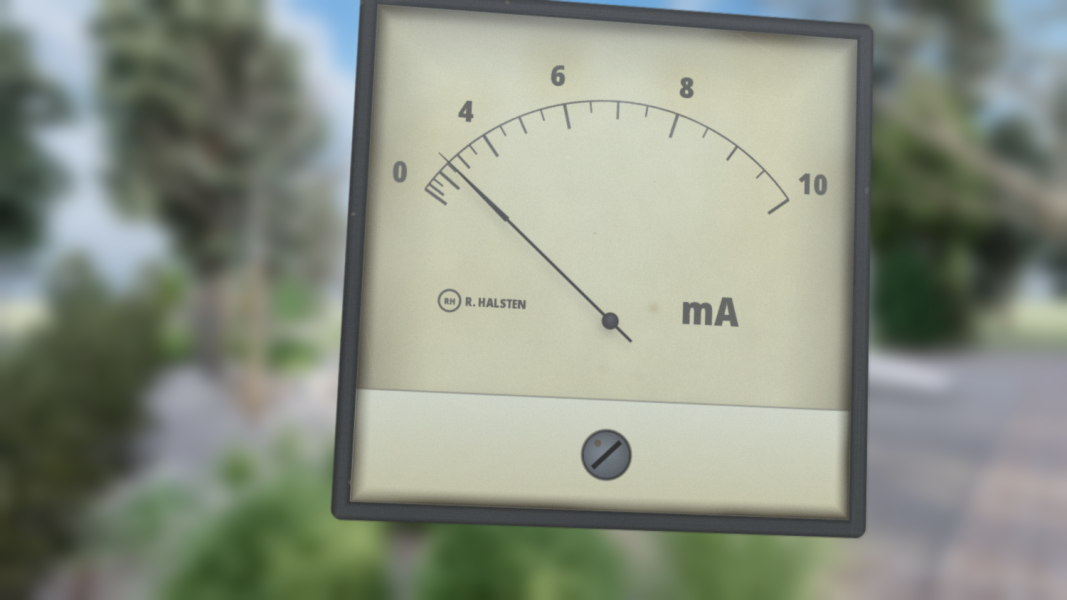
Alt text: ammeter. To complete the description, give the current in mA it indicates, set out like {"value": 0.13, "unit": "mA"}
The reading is {"value": 2.5, "unit": "mA"}
